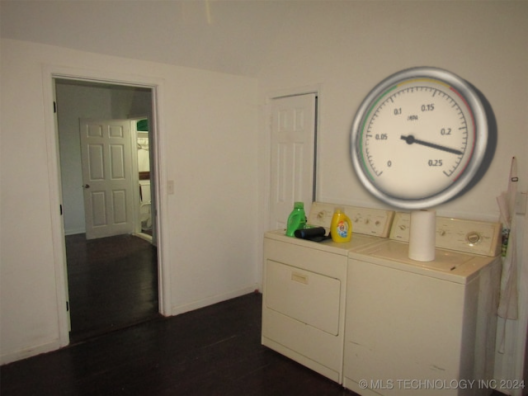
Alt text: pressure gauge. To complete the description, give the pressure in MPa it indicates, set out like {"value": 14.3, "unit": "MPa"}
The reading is {"value": 0.225, "unit": "MPa"}
